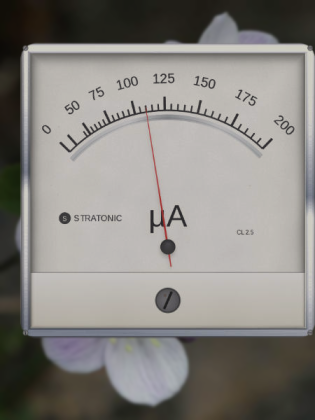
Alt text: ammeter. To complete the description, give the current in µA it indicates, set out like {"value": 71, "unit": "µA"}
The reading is {"value": 110, "unit": "µA"}
